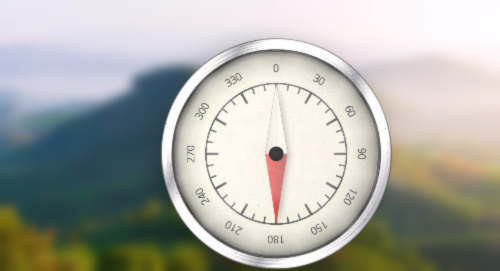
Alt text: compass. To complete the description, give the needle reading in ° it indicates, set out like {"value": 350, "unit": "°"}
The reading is {"value": 180, "unit": "°"}
